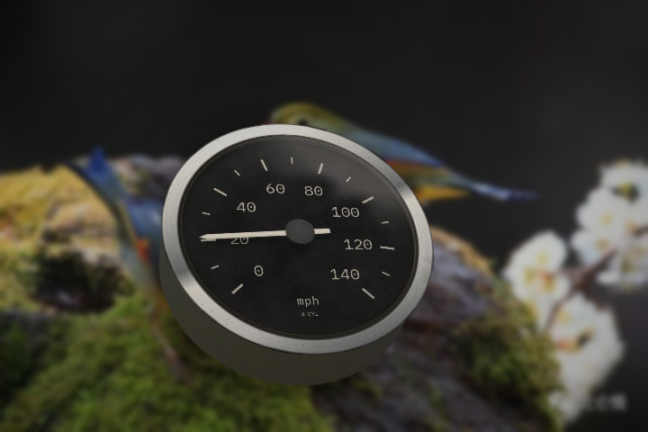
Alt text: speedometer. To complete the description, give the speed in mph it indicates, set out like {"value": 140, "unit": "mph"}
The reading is {"value": 20, "unit": "mph"}
